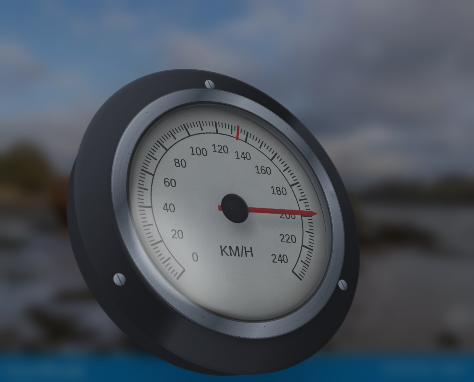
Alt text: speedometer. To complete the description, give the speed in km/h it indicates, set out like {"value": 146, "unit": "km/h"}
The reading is {"value": 200, "unit": "km/h"}
